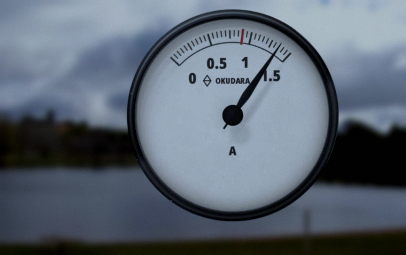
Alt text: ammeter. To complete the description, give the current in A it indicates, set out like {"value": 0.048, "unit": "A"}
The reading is {"value": 1.35, "unit": "A"}
